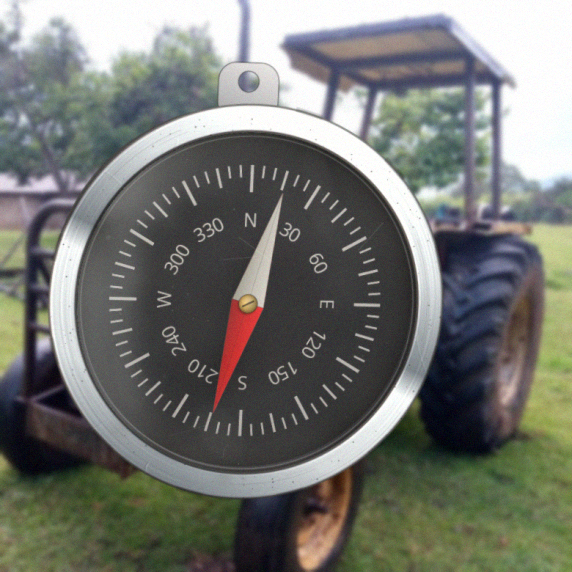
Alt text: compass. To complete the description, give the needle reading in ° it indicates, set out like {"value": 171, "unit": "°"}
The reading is {"value": 195, "unit": "°"}
